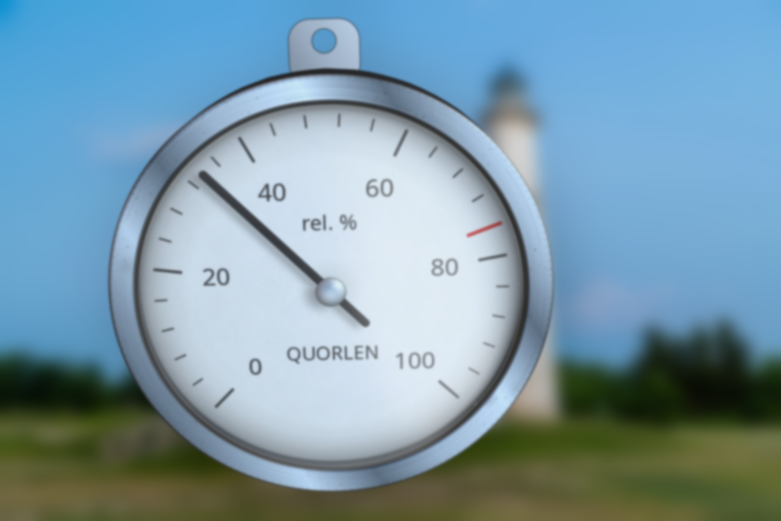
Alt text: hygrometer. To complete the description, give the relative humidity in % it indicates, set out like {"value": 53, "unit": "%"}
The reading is {"value": 34, "unit": "%"}
